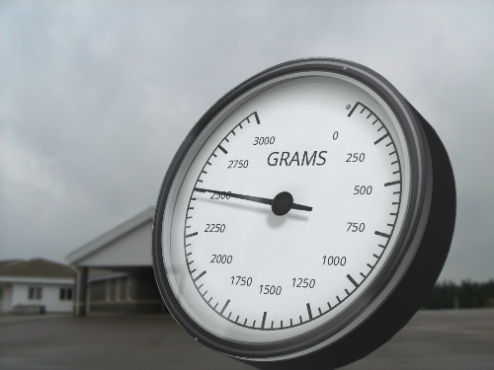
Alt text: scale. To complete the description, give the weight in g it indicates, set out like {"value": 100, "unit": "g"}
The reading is {"value": 2500, "unit": "g"}
